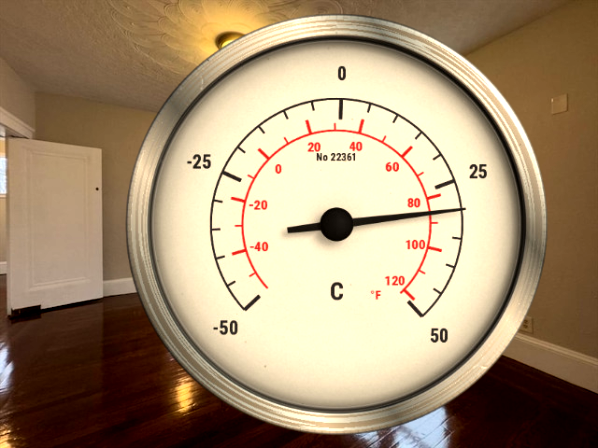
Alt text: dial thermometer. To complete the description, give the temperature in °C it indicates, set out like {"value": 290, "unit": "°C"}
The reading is {"value": 30, "unit": "°C"}
